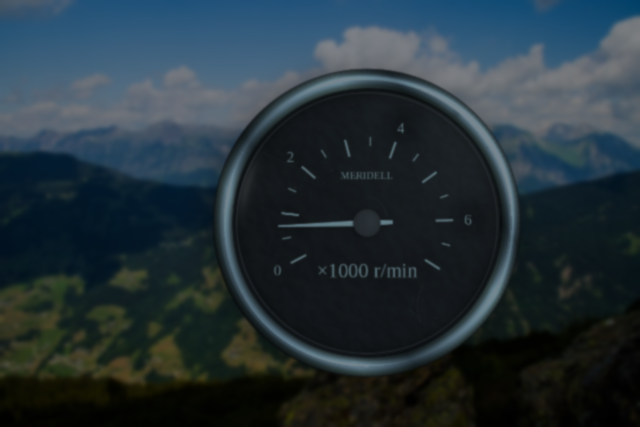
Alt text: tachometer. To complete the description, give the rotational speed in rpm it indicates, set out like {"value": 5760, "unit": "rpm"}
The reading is {"value": 750, "unit": "rpm"}
